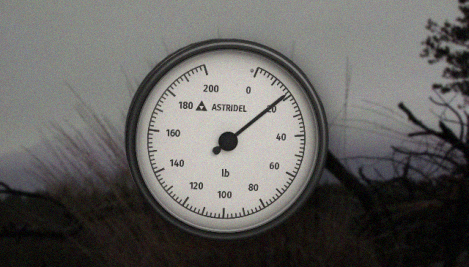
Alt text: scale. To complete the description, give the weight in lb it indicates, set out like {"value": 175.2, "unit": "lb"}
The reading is {"value": 18, "unit": "lb"}
